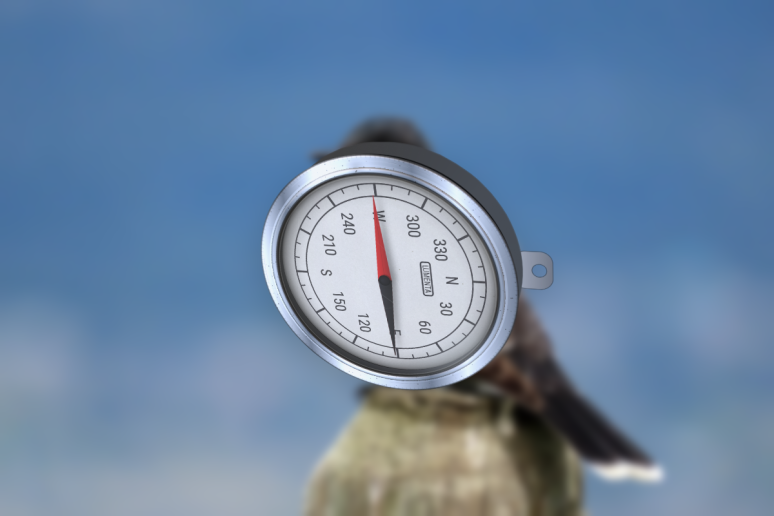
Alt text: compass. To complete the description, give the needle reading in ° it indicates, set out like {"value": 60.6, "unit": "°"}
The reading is {"value": 270, "unit": "°"}
